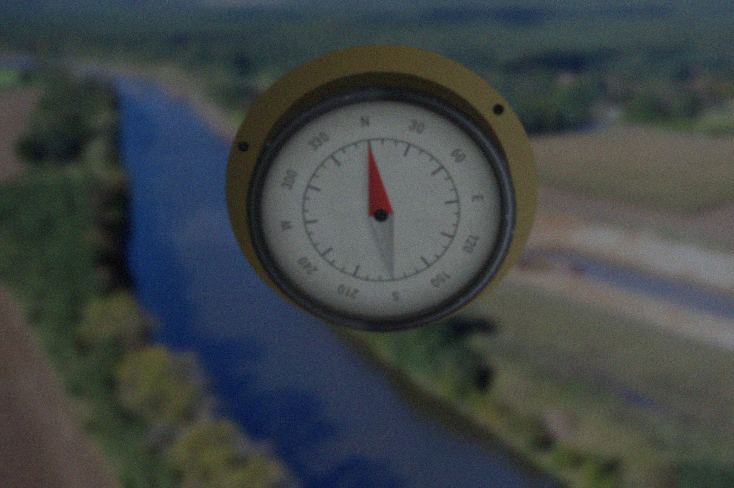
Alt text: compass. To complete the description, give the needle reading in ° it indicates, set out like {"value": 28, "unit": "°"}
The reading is {"value": 0, "unit": "°"}
